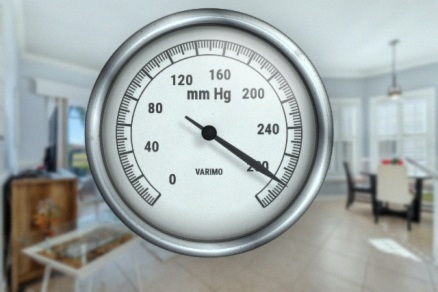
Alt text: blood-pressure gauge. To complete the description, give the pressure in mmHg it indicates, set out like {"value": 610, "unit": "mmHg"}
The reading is {"value": 280, "unit": "mmHg"}
